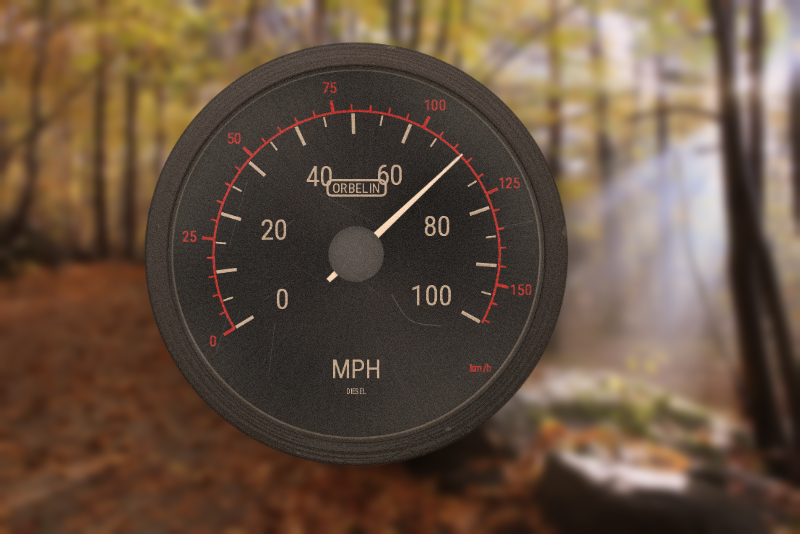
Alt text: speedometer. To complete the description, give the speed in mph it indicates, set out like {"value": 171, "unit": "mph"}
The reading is {"value": 70, "unit": "mph"}
